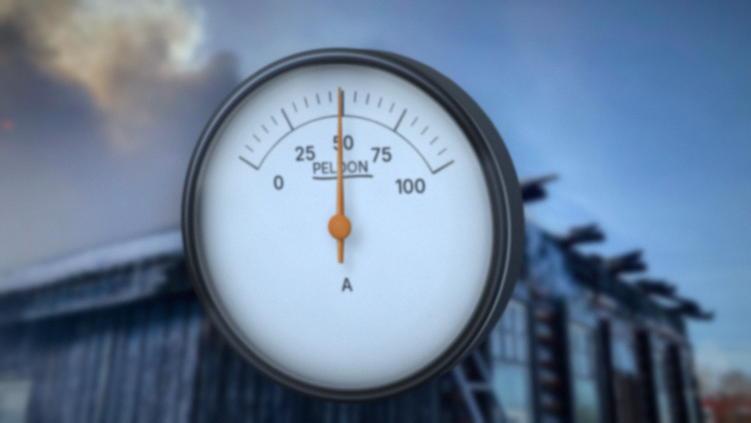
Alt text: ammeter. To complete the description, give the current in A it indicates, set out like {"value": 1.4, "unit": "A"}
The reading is {"value": 50, "unit": "A"}
